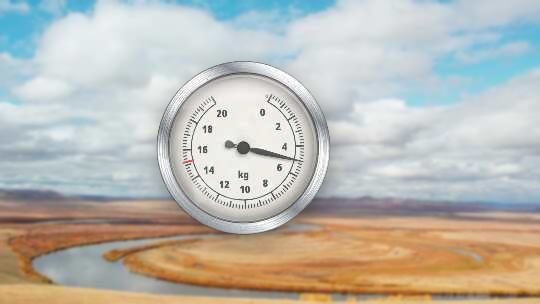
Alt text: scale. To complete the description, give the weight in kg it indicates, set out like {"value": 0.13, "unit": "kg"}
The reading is {"value": 5, "unit": "kg"}
